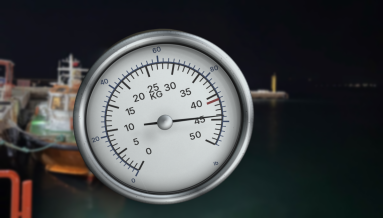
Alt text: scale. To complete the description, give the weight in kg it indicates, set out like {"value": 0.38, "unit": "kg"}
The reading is {"value": 44, "unit": "kg"}
